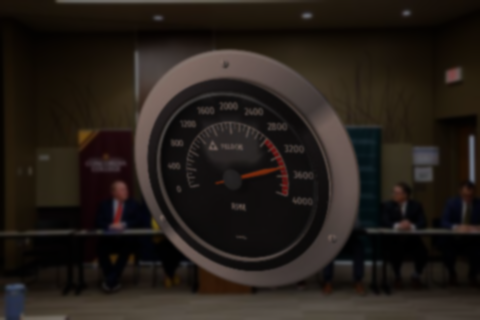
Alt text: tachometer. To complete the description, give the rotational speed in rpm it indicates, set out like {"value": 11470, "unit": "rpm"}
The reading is {"value": 3400, "unit": "rpm"}
